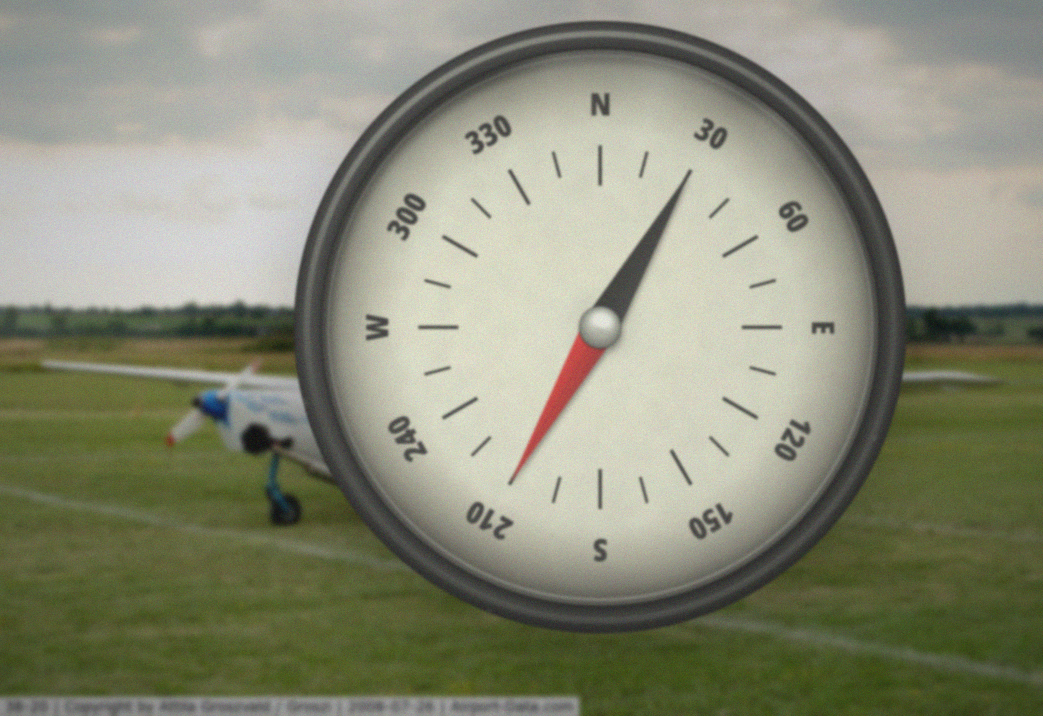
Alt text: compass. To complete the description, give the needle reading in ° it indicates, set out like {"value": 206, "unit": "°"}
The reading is {"value": 210, "unit": "°"}
